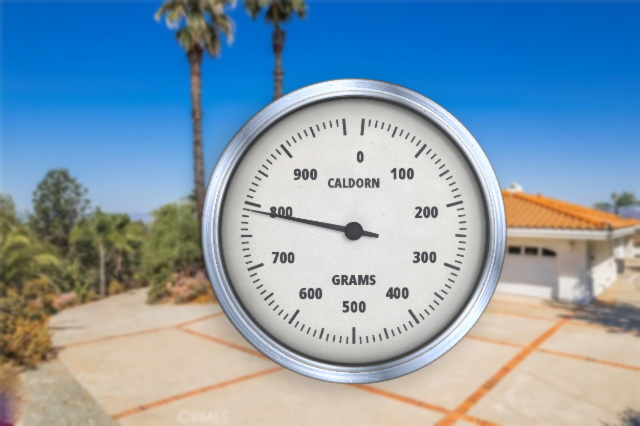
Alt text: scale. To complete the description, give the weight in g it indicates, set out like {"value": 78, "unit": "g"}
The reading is {"value": 790, "unit": "g"}
